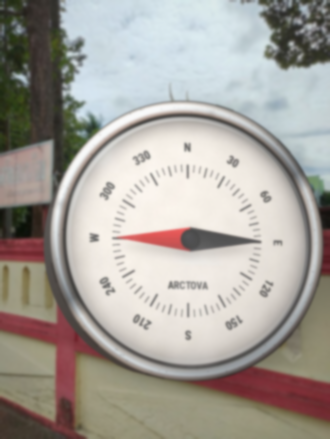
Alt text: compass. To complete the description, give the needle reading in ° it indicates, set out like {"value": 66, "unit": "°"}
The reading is {"value": 270, "unit": "°"}
